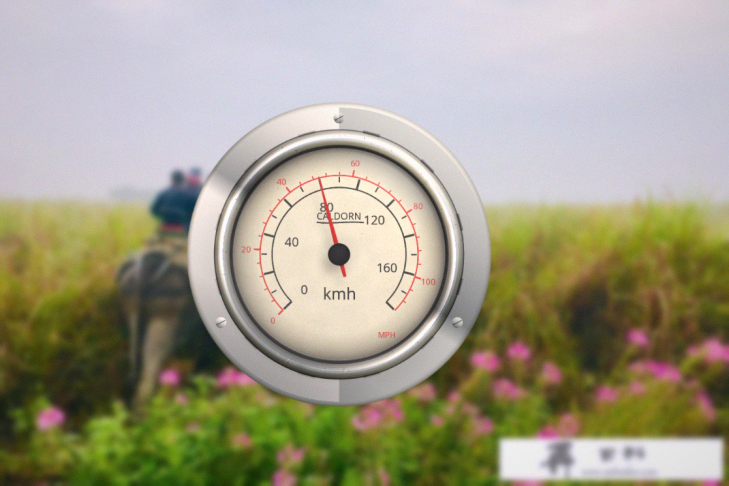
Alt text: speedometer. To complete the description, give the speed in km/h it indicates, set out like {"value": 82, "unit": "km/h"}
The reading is {"value": 80, "unit": "km/h"}
